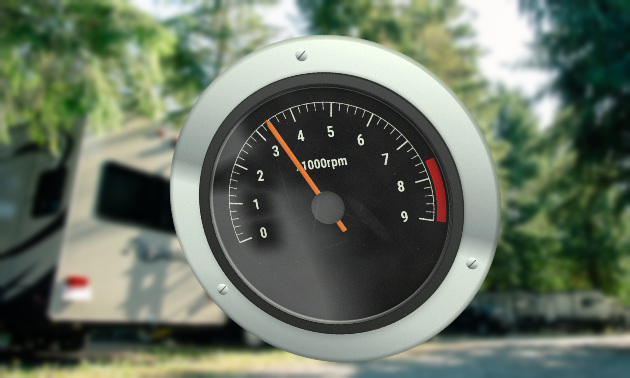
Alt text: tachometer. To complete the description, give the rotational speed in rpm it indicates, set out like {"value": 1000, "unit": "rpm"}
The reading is {"value": 3400, "unit": "rpm"}
